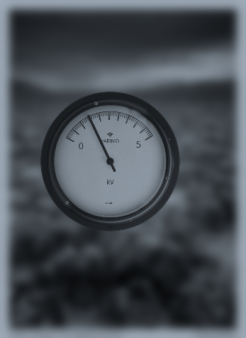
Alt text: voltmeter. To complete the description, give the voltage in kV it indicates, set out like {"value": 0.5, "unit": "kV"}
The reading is {"value": 1.5, "unit": "kV"}
